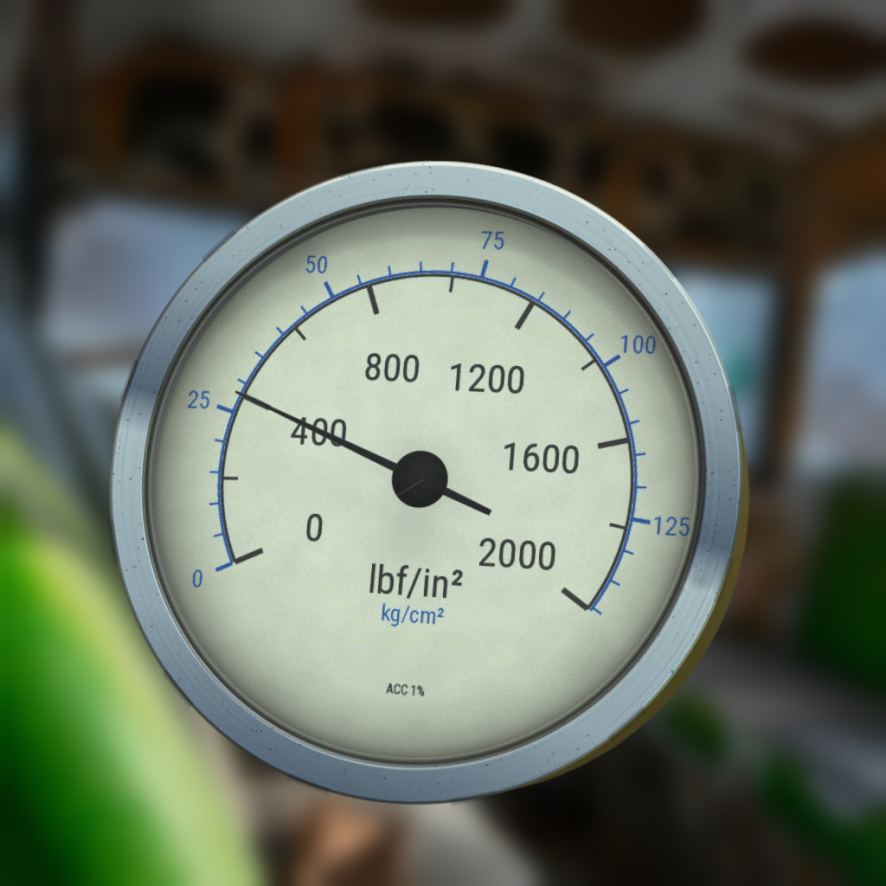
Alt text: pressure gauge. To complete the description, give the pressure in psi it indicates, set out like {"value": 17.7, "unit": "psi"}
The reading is {"value": 400, "unit": "psi"}
